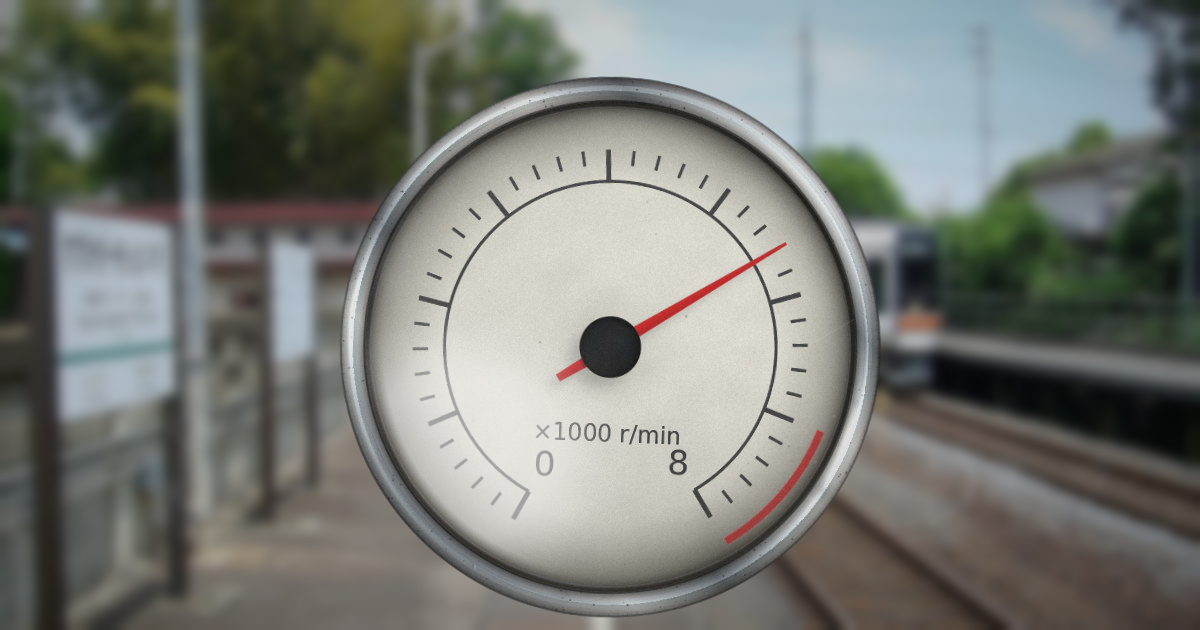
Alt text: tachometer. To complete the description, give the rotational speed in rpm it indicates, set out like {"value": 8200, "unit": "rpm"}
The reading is {"value": 5600, "unit": "rpm"}
